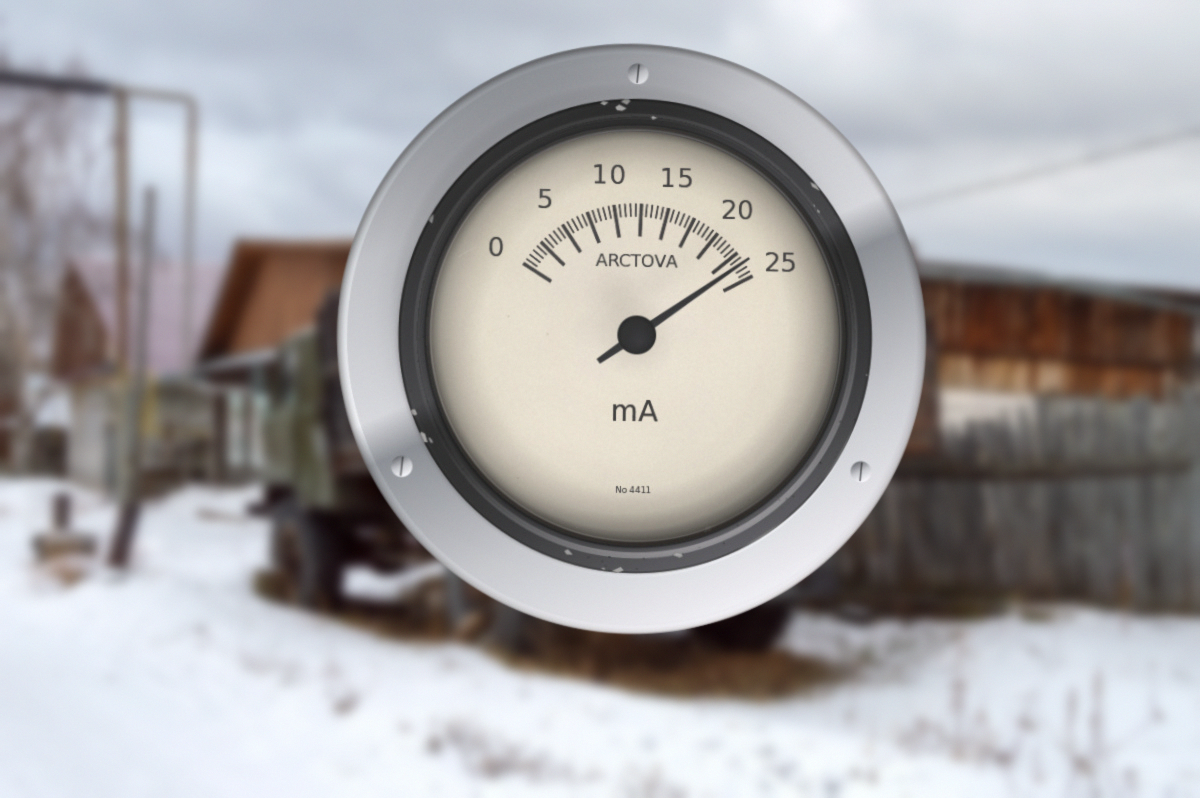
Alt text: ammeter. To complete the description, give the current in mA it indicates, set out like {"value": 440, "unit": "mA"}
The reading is {"value": 23.5, "unit": "mA"}
